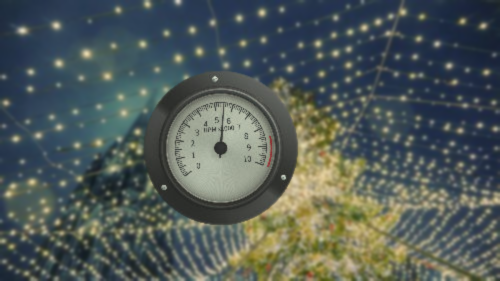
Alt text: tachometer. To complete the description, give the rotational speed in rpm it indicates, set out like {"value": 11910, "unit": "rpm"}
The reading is {"value": 5500, "unit": "rpm"}
